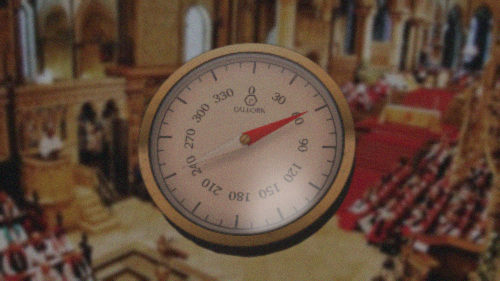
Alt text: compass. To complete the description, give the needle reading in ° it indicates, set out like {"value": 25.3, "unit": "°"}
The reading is {"value": 60, "unit": "°"}
